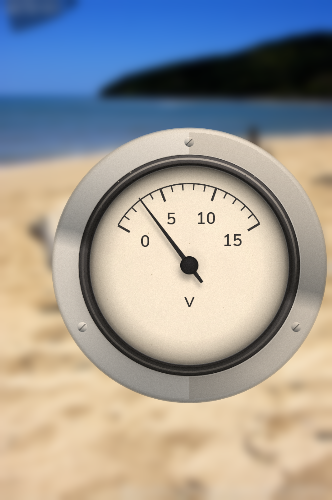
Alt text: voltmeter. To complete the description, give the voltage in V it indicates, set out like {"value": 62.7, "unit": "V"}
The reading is {"value": 3, "unit": "V"}
